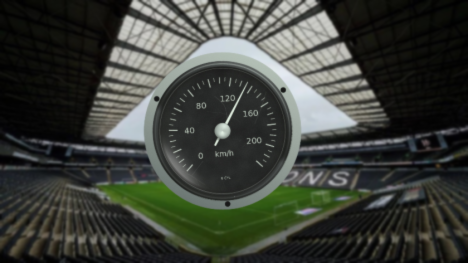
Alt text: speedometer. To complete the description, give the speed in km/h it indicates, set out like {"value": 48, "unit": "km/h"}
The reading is {"value": 135, "unit": "km/h"}
